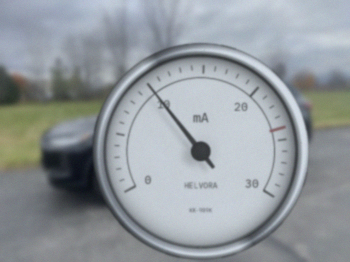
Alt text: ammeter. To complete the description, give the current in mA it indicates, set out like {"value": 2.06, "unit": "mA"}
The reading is {"value": 10, "unit": "mA"}
